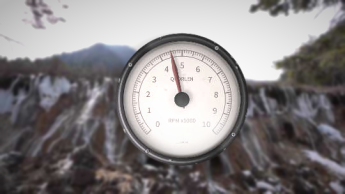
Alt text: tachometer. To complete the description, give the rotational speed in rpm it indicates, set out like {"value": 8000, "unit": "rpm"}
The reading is {"value": 4500, "unit": "rpm"}
